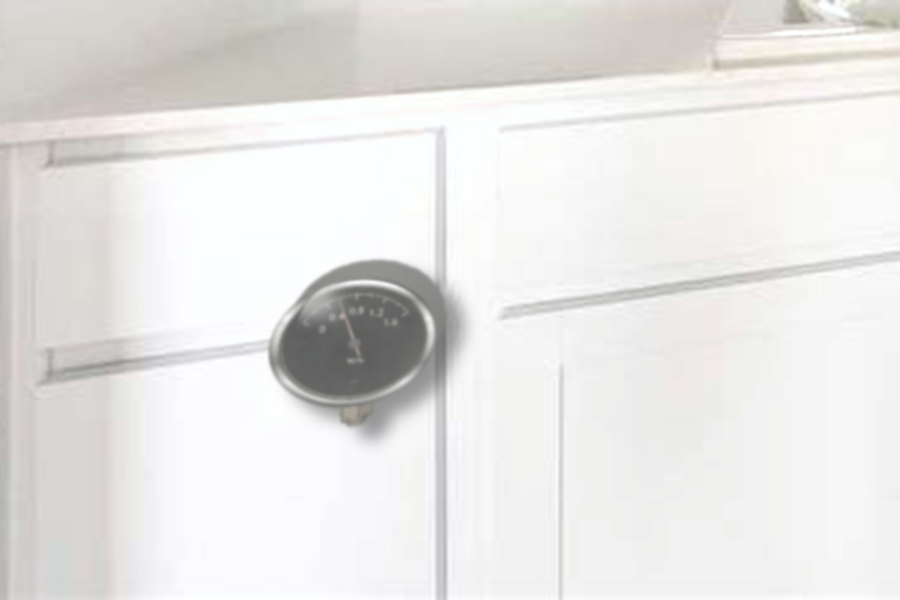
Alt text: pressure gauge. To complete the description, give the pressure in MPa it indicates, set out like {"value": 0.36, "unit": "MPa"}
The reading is {"value": 0.6, "unit": "MPa"}
